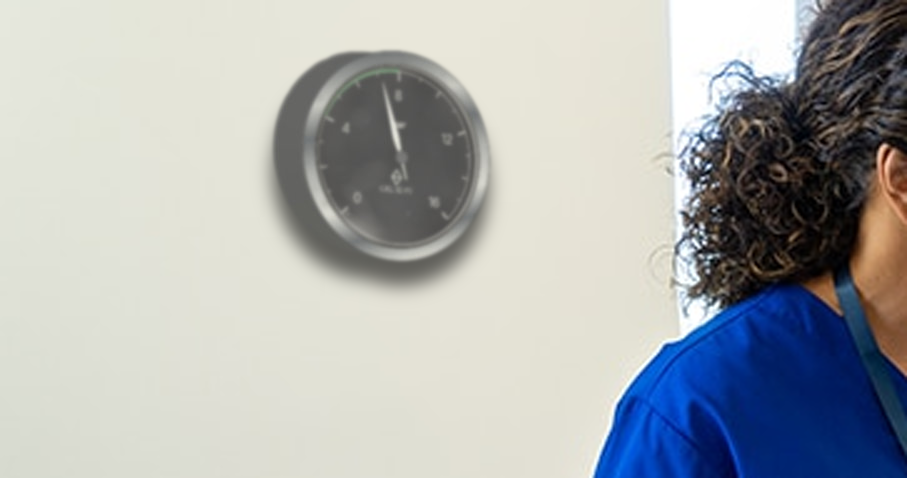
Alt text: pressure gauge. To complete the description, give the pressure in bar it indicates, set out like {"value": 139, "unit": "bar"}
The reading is {"value": 7, "unit": "bar"}
